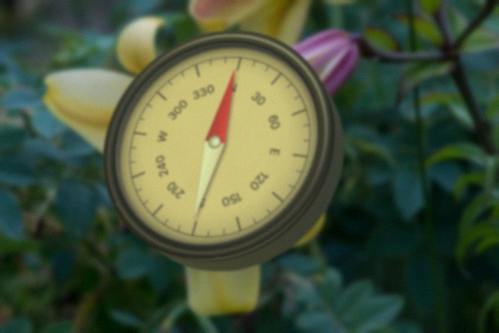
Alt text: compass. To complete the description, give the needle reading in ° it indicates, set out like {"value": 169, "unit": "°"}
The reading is {"value": 0, "unit": "°"}
